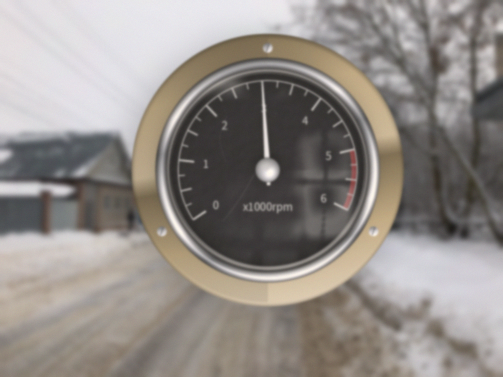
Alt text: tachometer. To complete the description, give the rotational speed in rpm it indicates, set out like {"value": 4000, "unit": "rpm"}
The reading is {"value": 3000, "unit": "rpm"}
